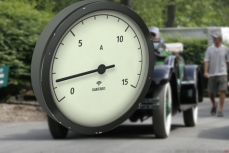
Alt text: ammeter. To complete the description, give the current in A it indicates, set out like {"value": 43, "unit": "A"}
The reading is {"value": 1.5, "unit": "A"}
